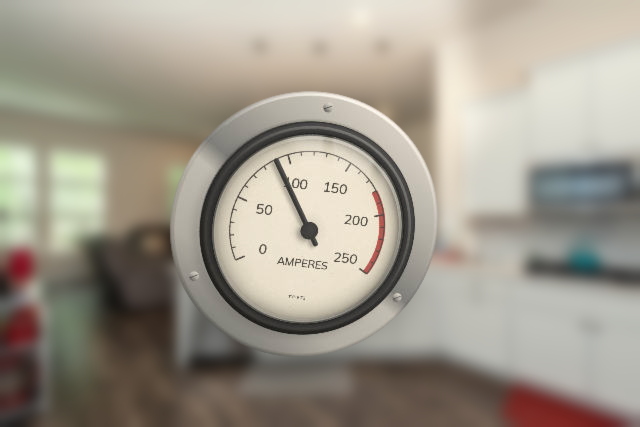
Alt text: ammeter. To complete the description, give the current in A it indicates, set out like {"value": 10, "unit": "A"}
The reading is {"value": 90, "unit": "A"}
